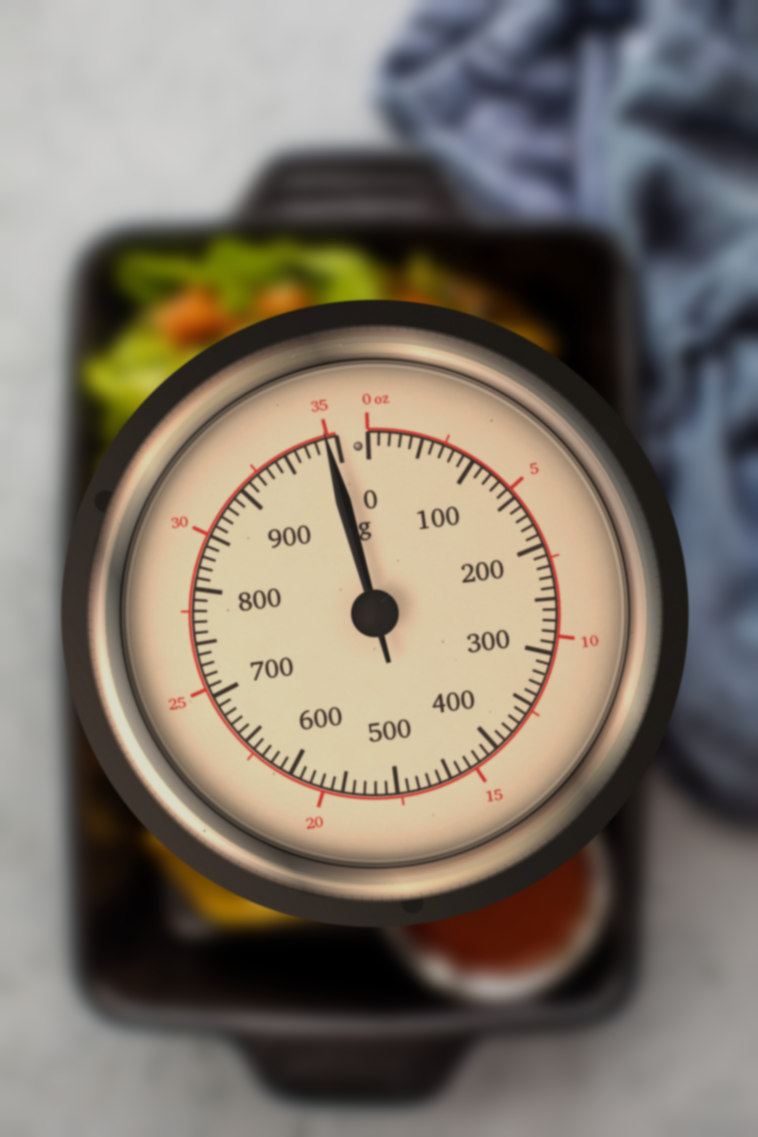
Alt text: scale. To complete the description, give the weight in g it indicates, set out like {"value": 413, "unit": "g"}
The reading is {"value": 990, "unit": "g"}
